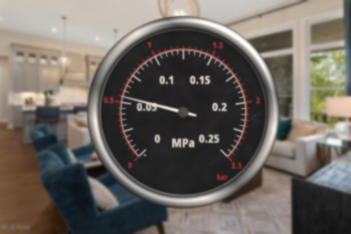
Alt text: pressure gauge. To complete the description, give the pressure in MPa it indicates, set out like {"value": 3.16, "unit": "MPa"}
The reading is {"value": 0.055, "unit": "MPa"}
